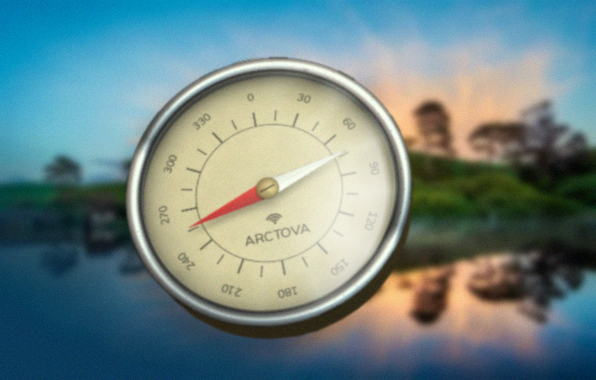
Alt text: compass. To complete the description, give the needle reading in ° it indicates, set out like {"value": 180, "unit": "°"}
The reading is {"value": 255, "unit": "°"}
